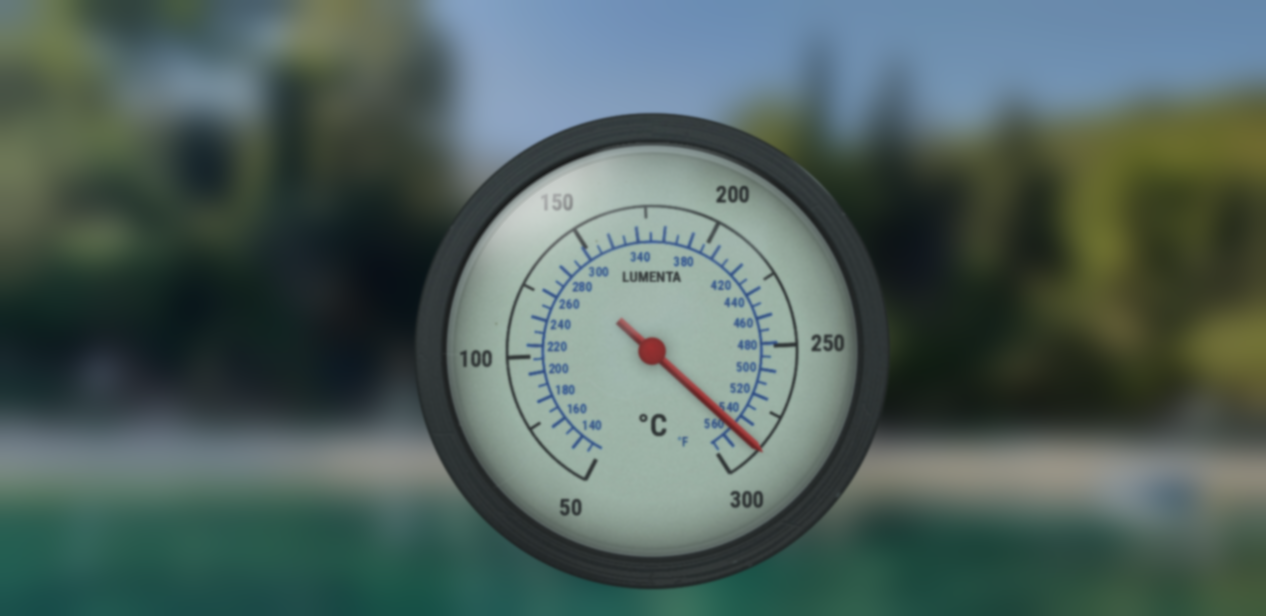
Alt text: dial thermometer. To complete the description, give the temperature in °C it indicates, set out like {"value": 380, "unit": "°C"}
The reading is {"value": 287.5, "unit": "°C"}
